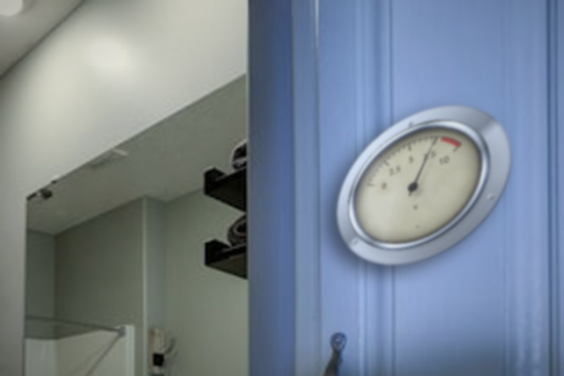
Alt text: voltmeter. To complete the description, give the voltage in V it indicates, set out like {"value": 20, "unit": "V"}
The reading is {"value": 7.5, "unit": "V"}
